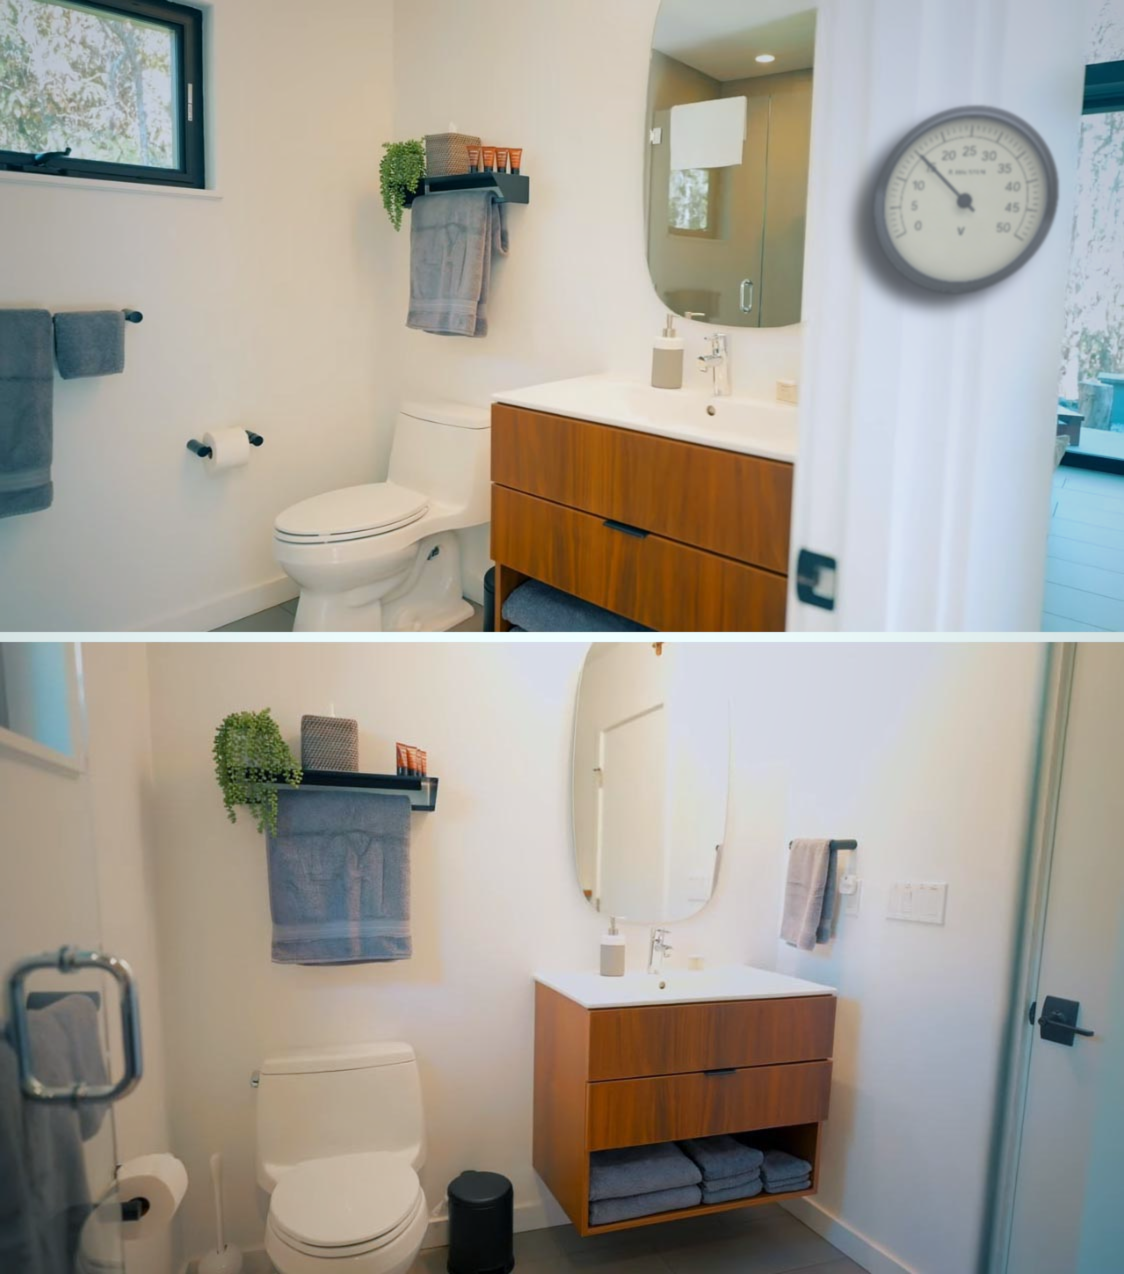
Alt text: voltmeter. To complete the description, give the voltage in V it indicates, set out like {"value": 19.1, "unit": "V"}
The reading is {"value": 15, "unit": "V"}
